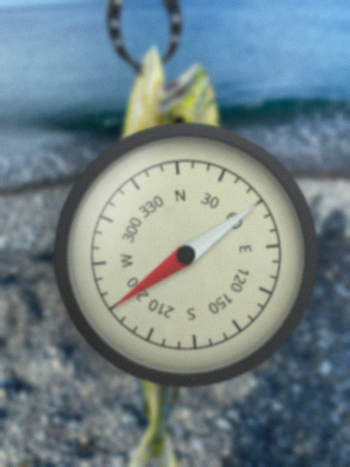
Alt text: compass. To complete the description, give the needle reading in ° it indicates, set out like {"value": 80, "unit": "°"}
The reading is {"value": 240, "unit": "°"}
